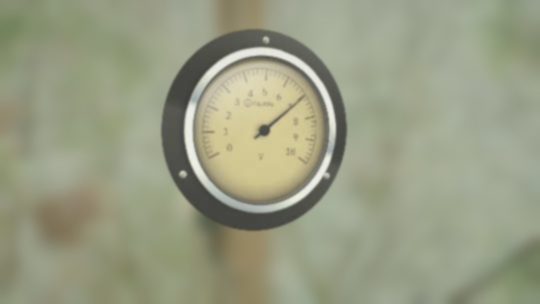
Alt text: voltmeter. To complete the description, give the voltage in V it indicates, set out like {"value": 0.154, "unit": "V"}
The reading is {"value": 7, "unit": "V"}
